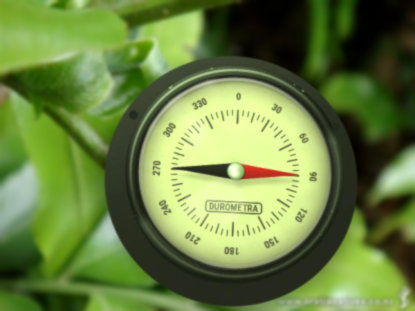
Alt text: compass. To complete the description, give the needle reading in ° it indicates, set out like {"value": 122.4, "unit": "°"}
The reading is {"value": 90, "unit": "°"}
